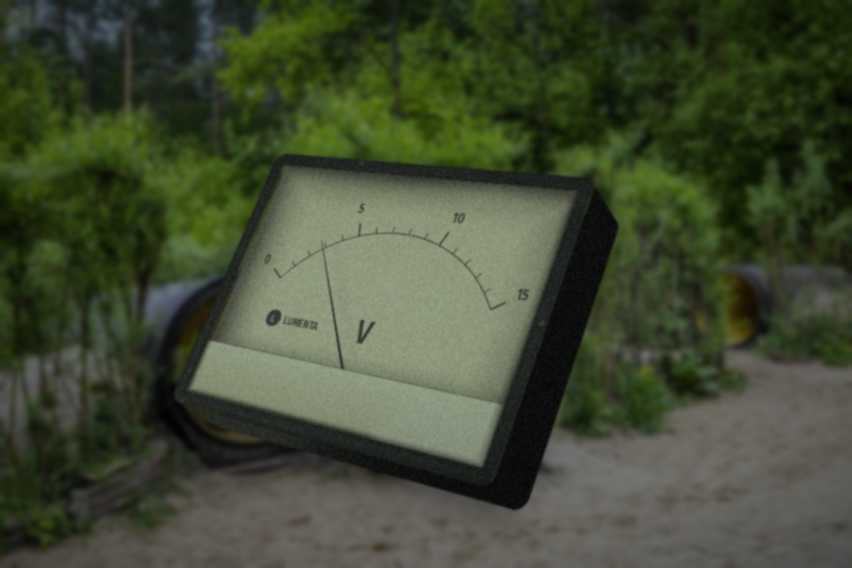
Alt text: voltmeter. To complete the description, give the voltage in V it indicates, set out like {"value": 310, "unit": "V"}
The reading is {"value": 3, "unit": "V"}
